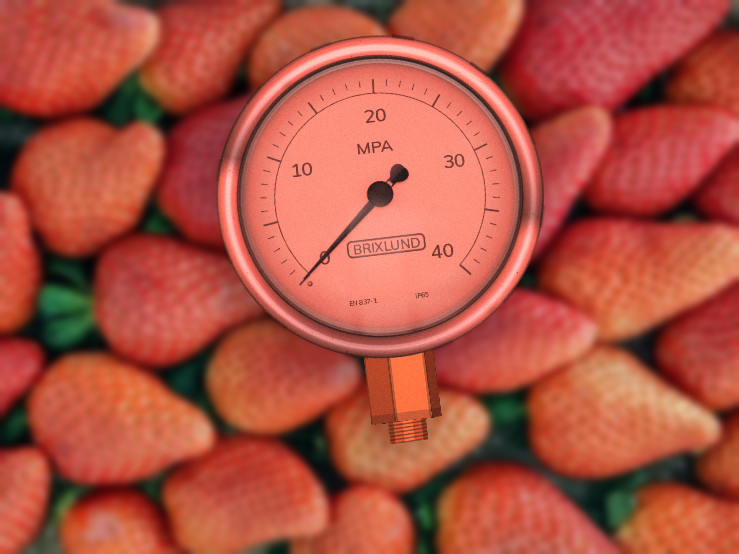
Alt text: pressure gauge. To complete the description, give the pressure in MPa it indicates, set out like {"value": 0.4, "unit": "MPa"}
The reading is {"value": 0, "unit": "MPa"}
